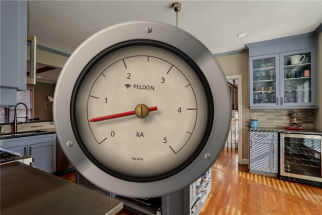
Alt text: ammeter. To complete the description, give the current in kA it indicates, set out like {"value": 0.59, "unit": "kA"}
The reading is {"value": 0.5, "unit": "kA"}
